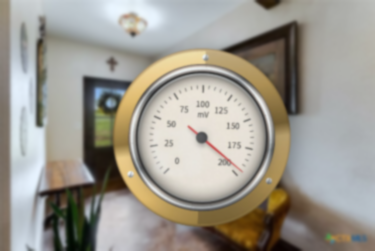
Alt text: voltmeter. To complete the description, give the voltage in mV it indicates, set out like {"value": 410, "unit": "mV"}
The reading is {"value": 195, "unit": "mV"}
